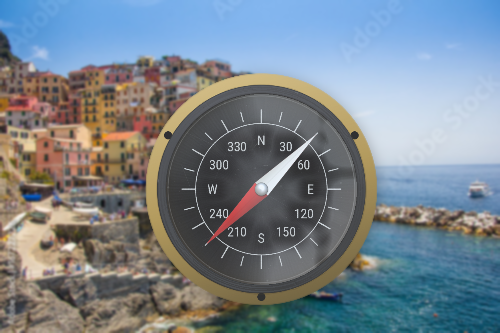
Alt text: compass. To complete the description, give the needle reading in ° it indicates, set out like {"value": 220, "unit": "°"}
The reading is {"value": 225, "unit": "°"}
